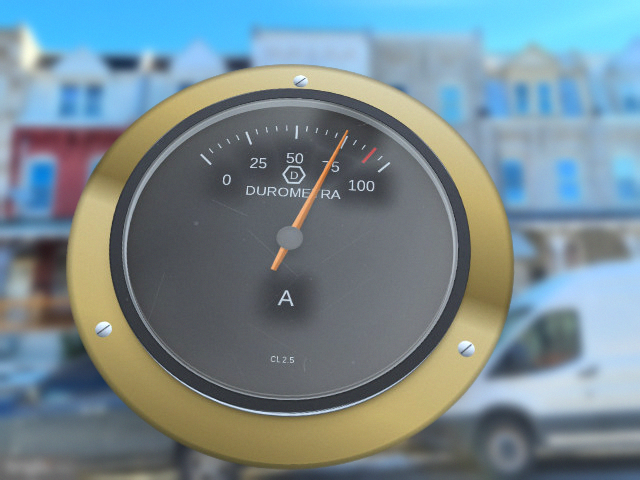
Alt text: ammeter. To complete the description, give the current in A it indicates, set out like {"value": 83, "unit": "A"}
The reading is {"value": 75, "unit": "A"}
